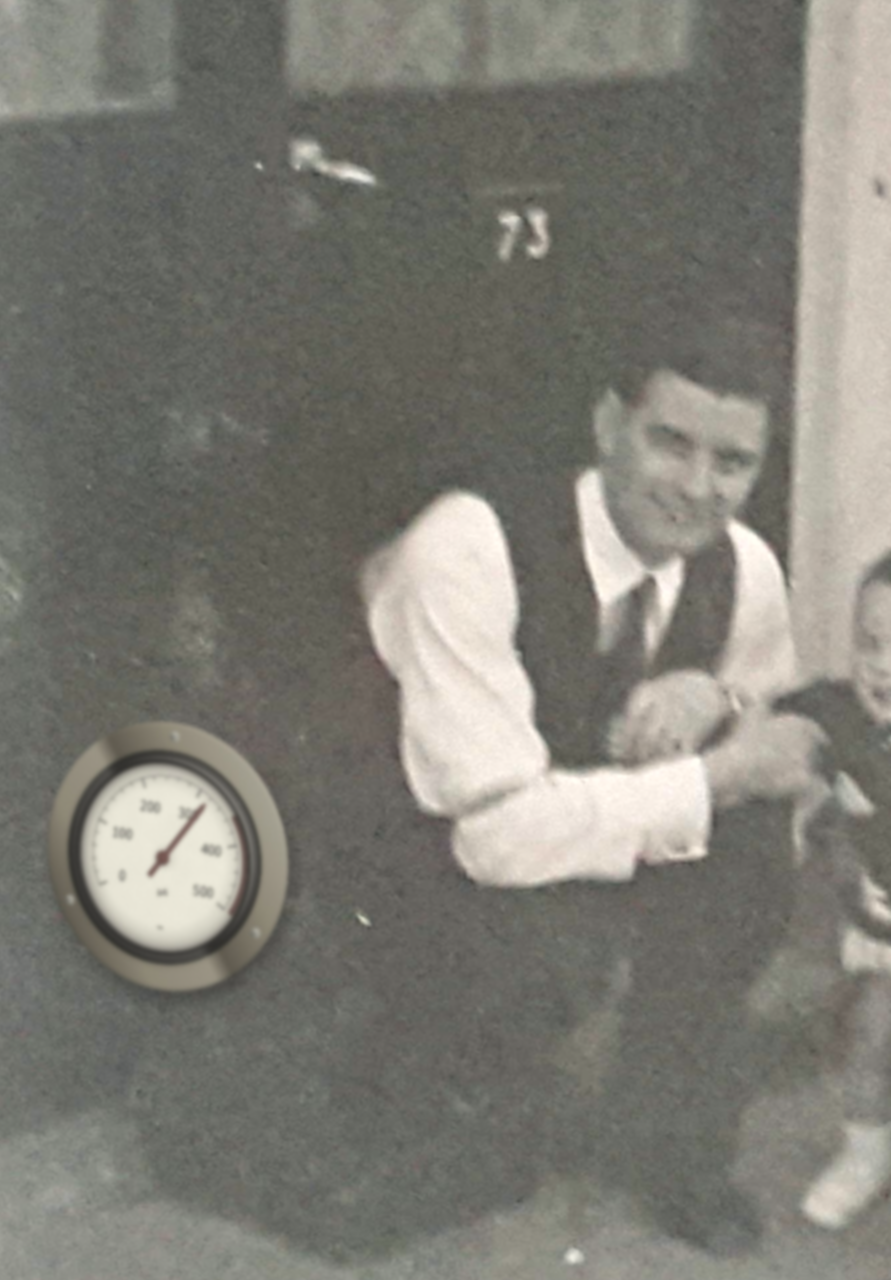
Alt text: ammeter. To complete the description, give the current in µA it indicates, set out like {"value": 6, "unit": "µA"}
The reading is {"value": 320, "unit": "µA"}
